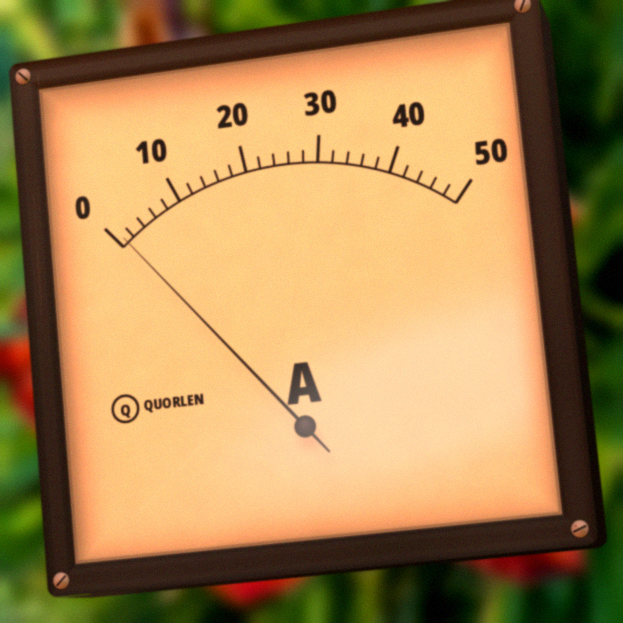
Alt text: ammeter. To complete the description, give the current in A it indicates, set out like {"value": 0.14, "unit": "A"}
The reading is {"value": 1, "unit": "A"}
